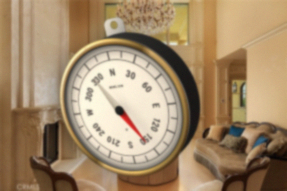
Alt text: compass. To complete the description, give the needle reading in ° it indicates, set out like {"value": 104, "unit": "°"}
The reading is {"value": 150, "unit": "°"}
